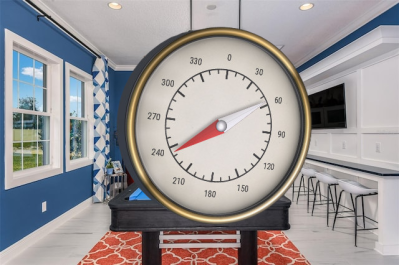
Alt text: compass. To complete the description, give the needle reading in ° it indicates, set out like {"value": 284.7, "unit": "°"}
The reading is {"value": 235, "unit": "°"}
